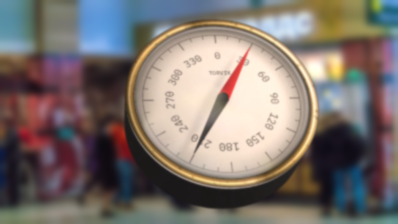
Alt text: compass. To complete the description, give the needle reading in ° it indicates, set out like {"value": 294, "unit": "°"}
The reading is {"value": 30, "unit": "°"}
